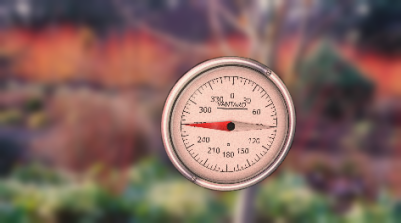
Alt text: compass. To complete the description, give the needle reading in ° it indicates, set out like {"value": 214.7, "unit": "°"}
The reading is {"value": 270, "unit": "°"}
